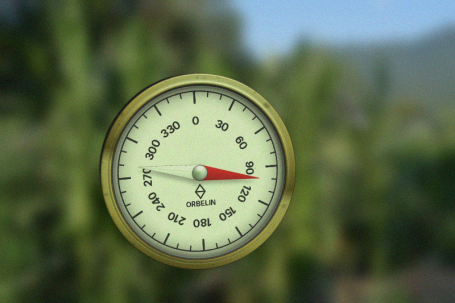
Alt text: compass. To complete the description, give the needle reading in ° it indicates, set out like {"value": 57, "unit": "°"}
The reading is {"value": 100, "unit": "°"}
